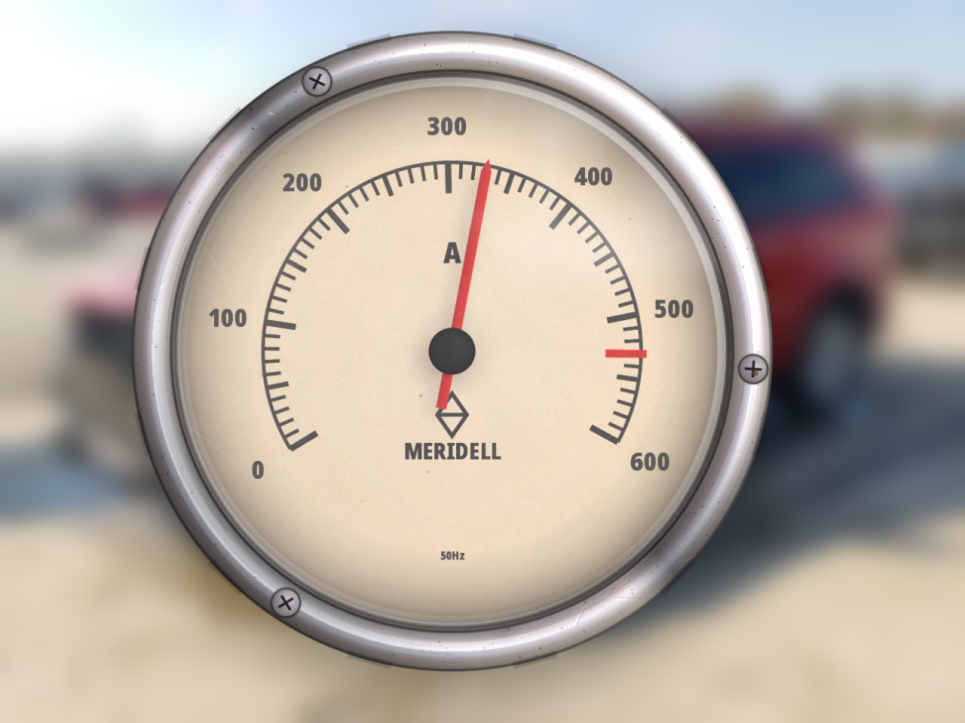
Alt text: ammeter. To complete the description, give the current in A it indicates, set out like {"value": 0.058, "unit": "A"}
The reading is {"value": 330, "unit": "A"}
